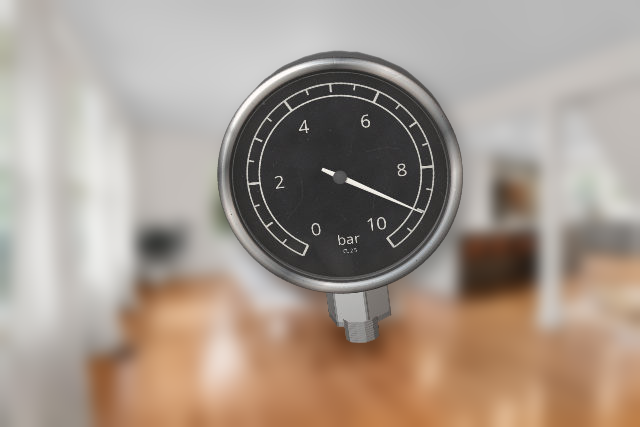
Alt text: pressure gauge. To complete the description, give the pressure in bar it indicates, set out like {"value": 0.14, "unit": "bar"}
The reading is {"value": 9, "unit": "bar"}
